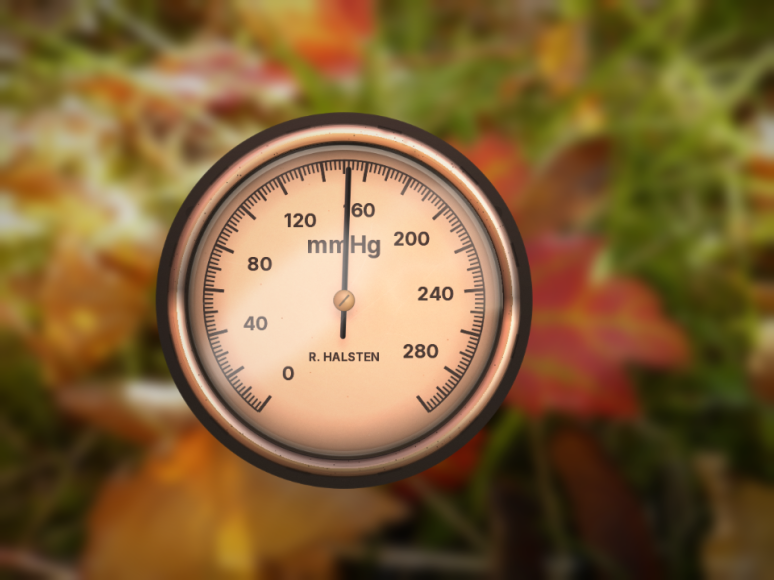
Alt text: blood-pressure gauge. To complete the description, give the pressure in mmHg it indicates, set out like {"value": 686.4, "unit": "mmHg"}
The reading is {"value": 152, "unit": "mmHg"}
